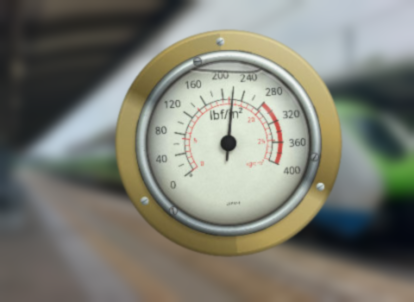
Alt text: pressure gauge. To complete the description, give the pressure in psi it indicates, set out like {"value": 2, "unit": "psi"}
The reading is {"value": 220, "unit": "psi"}
